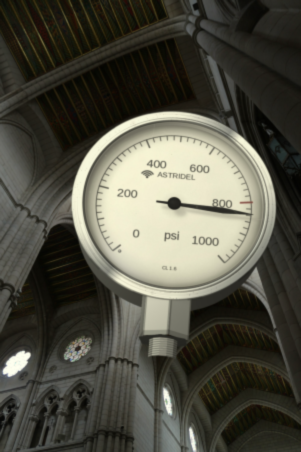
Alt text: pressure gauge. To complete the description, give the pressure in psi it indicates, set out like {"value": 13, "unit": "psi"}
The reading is {"value": 840, "unit": "psi"}
